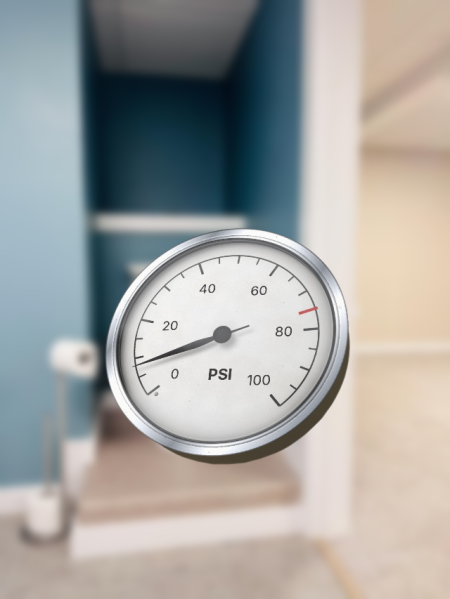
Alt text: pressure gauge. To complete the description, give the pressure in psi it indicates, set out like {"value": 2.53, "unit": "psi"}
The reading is {"value": 7.5, "unit": "psi"}
